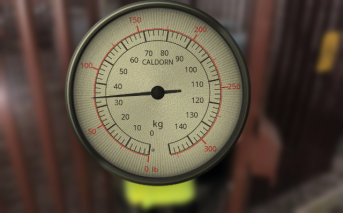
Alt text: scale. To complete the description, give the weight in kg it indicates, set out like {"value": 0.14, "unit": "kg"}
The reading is {"value": 34, "unit": "kg"}
